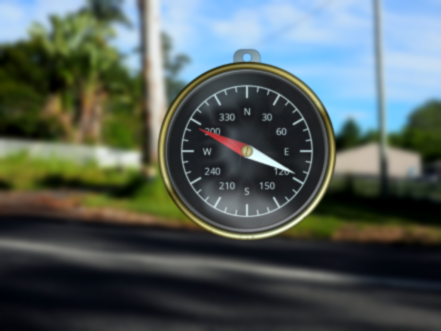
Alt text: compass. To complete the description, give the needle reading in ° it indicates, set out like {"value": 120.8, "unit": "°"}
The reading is {"value": 295, "unit": "°"}
